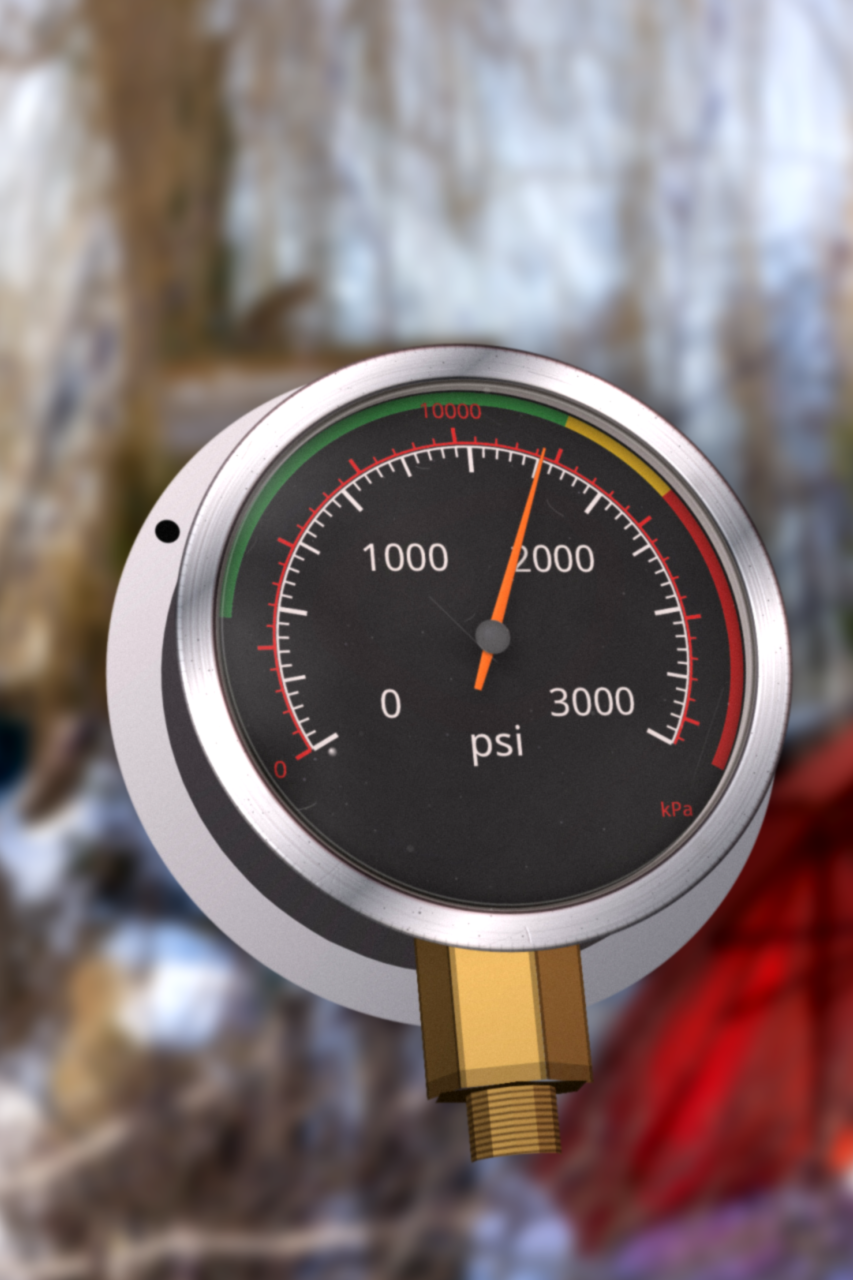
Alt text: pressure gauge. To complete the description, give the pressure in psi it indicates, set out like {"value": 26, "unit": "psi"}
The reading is {"value": 1750, "unit": "psi"}
